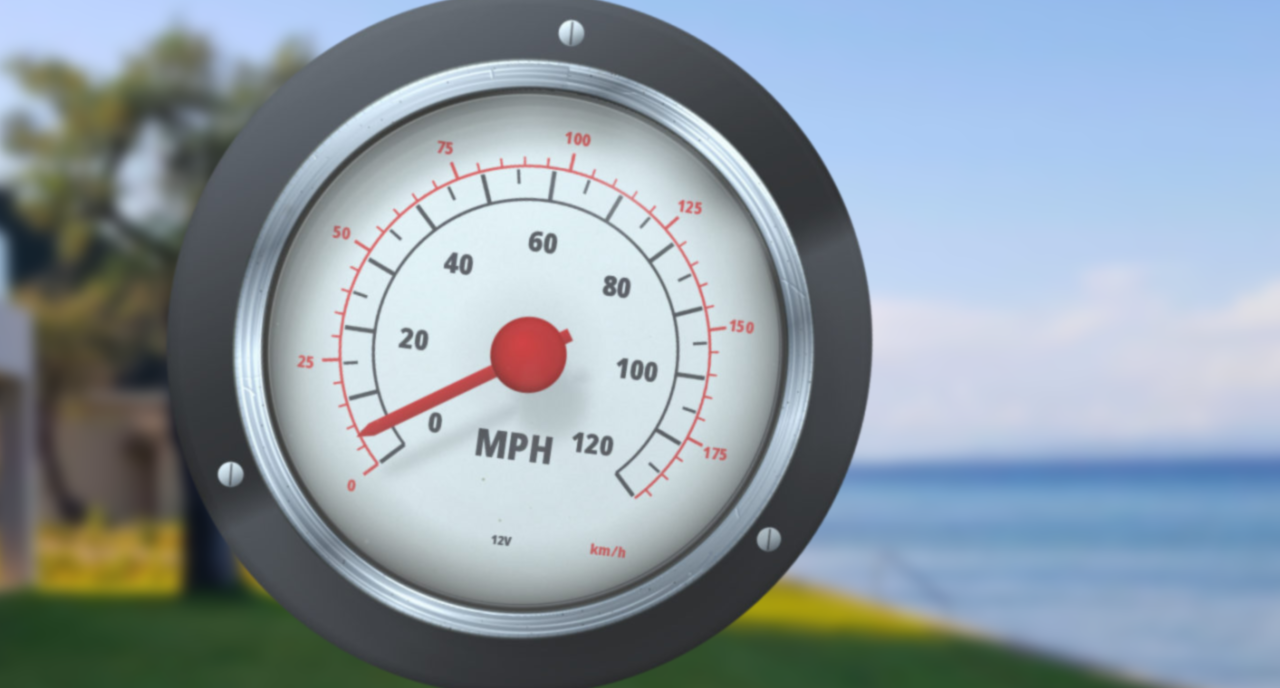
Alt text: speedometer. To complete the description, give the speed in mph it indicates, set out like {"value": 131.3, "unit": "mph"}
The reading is {"value": 5, "unit": "mph"}
